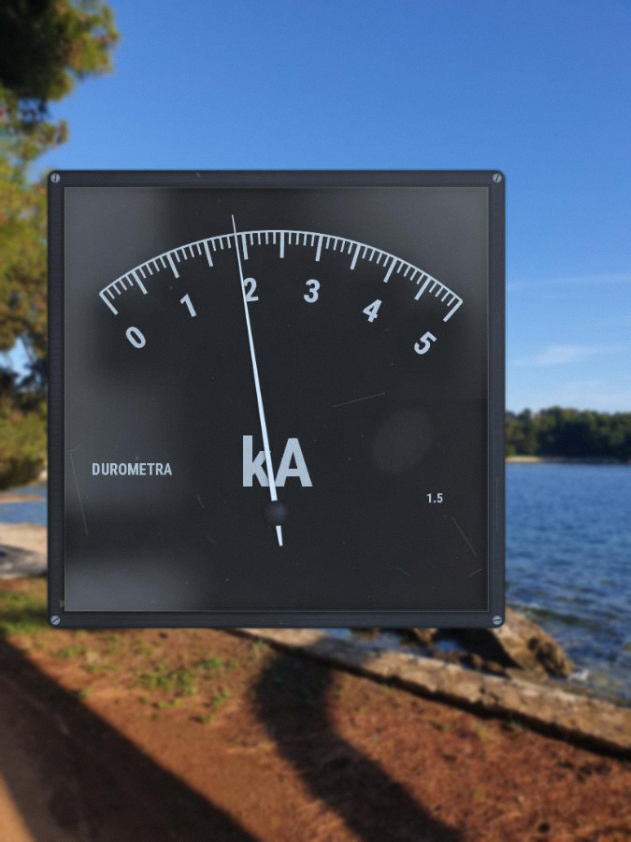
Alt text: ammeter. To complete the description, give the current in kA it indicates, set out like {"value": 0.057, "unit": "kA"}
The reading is {"value": 1.9, "unit": "kA"}
